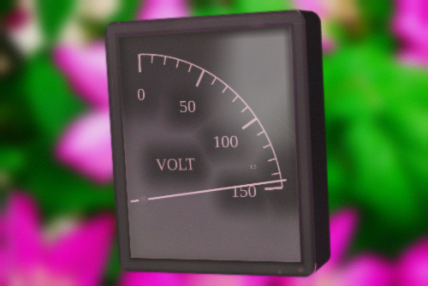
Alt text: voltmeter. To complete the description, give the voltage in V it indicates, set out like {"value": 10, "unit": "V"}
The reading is {"value": 145, "unit": "V"}
